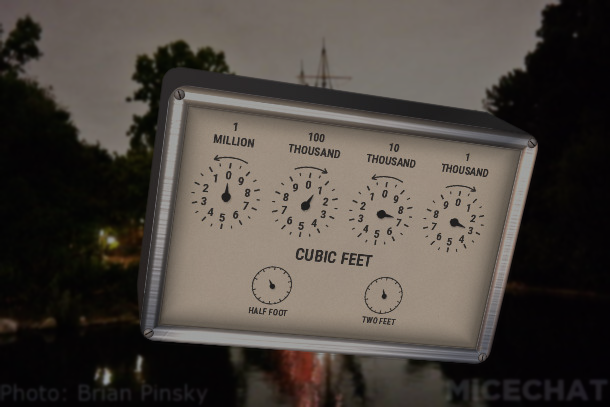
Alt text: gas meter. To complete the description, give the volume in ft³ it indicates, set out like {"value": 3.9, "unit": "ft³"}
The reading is {"value": 7300, "unit": "ft³"}
